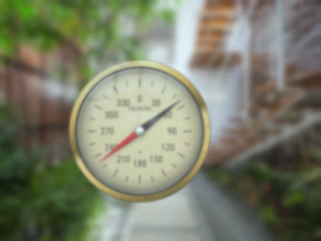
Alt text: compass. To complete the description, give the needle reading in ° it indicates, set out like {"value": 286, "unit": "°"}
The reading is {"value": 232.5, "unit": "°"}
